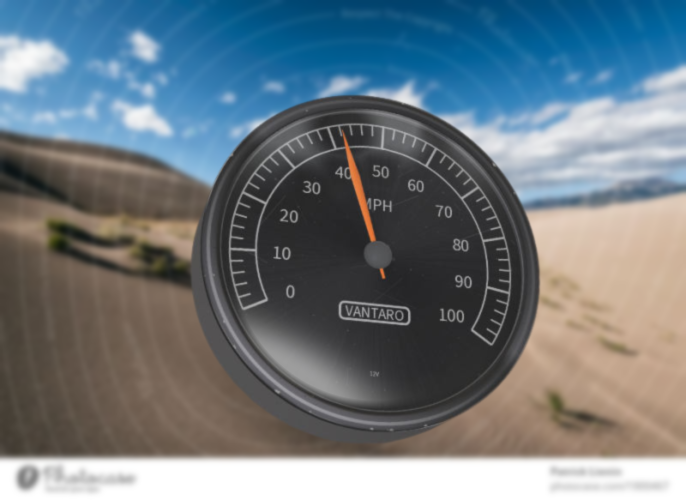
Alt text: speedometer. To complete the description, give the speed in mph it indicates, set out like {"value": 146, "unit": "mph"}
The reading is {"value": 42, "unit": "mph"}
